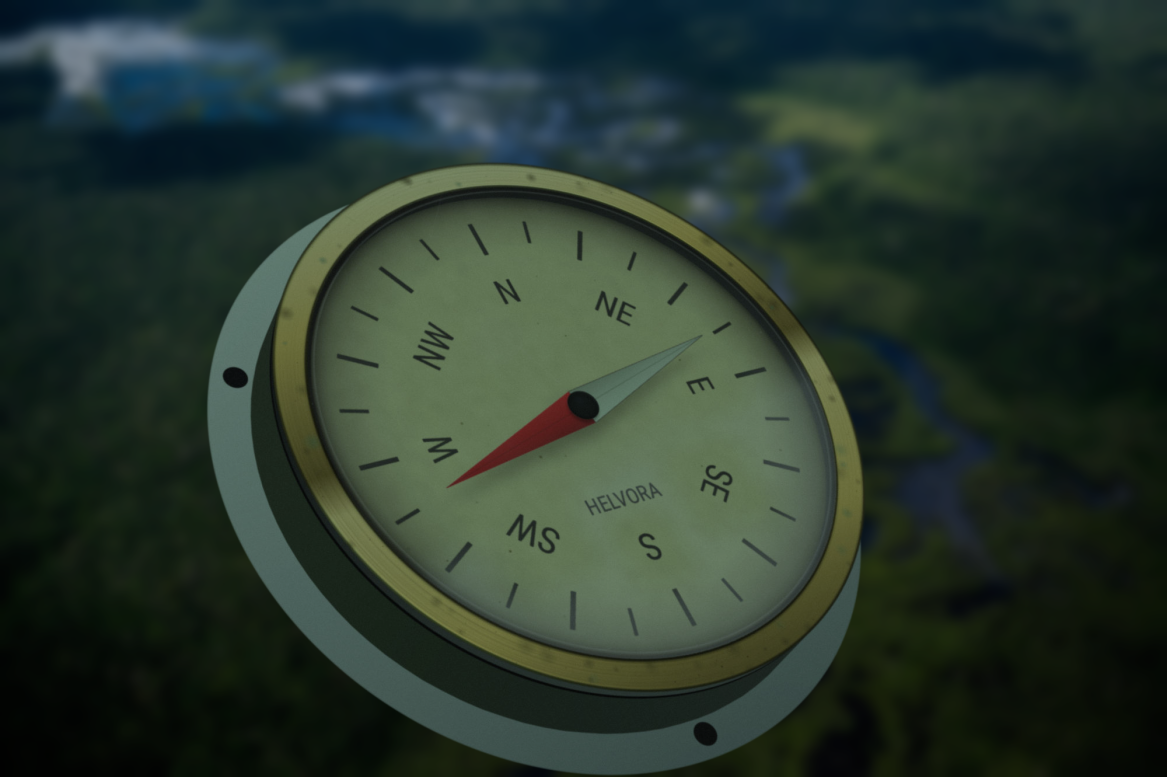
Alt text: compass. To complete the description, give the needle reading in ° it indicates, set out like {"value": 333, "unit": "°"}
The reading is {"value": 255, "unit": "°"}
